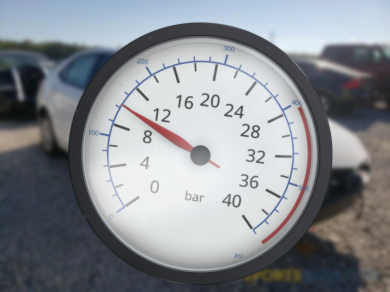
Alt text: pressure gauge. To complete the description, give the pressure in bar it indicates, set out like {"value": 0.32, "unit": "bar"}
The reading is {"value": 10, "unit": "bar"}
